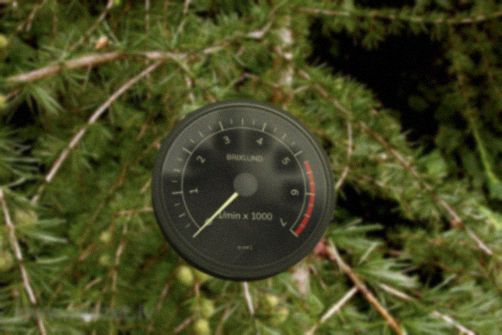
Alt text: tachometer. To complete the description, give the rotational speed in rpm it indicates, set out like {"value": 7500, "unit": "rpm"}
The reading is {"value": 0, "unit": "rpm"}
